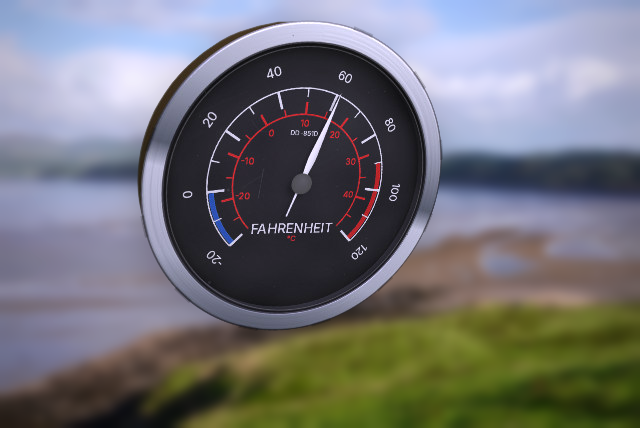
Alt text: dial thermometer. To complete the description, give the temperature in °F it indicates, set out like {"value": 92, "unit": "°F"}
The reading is {"value": 60, "unit": "°F"}
